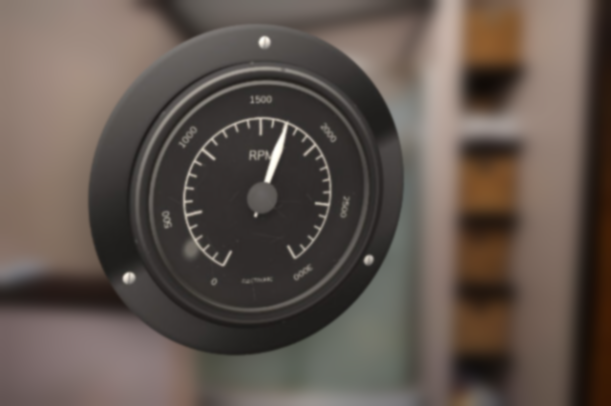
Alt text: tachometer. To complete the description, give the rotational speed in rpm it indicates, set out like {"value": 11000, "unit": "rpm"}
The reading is {"value": 1700, "unit": "rpm"}
